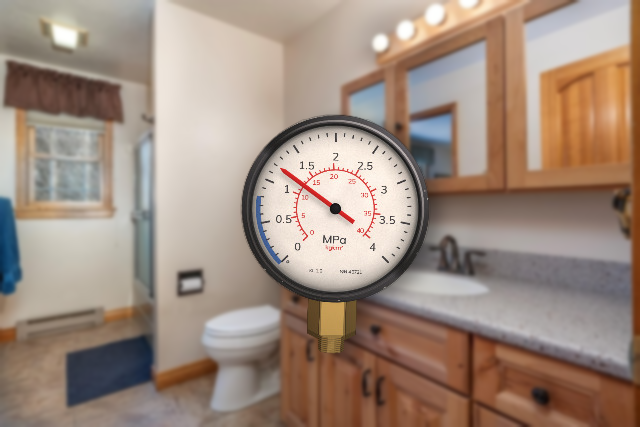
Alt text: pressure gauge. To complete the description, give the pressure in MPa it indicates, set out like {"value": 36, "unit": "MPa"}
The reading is {"value": 1.2, "unit": "MPa"}
